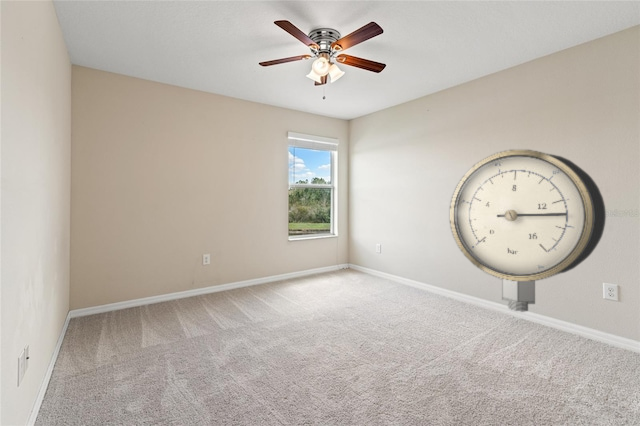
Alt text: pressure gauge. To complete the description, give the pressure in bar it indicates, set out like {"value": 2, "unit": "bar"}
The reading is {"value": 13, "unit": "bar"}
